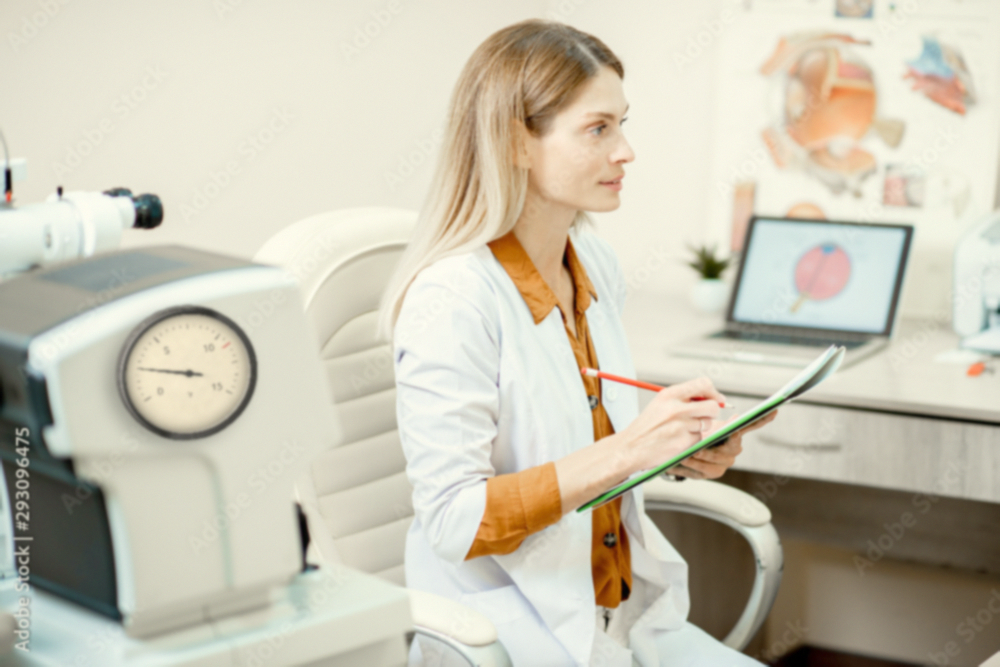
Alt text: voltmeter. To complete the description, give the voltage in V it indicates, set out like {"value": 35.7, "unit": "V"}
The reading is {"value": 2.5, "unit": "V"}
